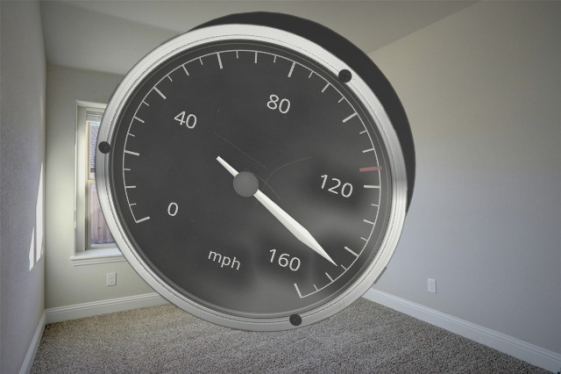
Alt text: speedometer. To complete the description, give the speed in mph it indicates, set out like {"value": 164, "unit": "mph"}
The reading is {"value": 145, "unit": "mph"}
